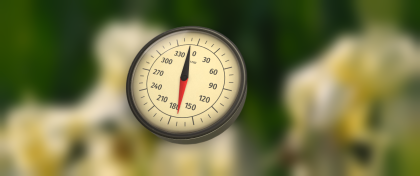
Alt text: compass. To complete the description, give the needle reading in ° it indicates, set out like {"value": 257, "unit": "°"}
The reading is {"value": 170, "unit": "°"}
